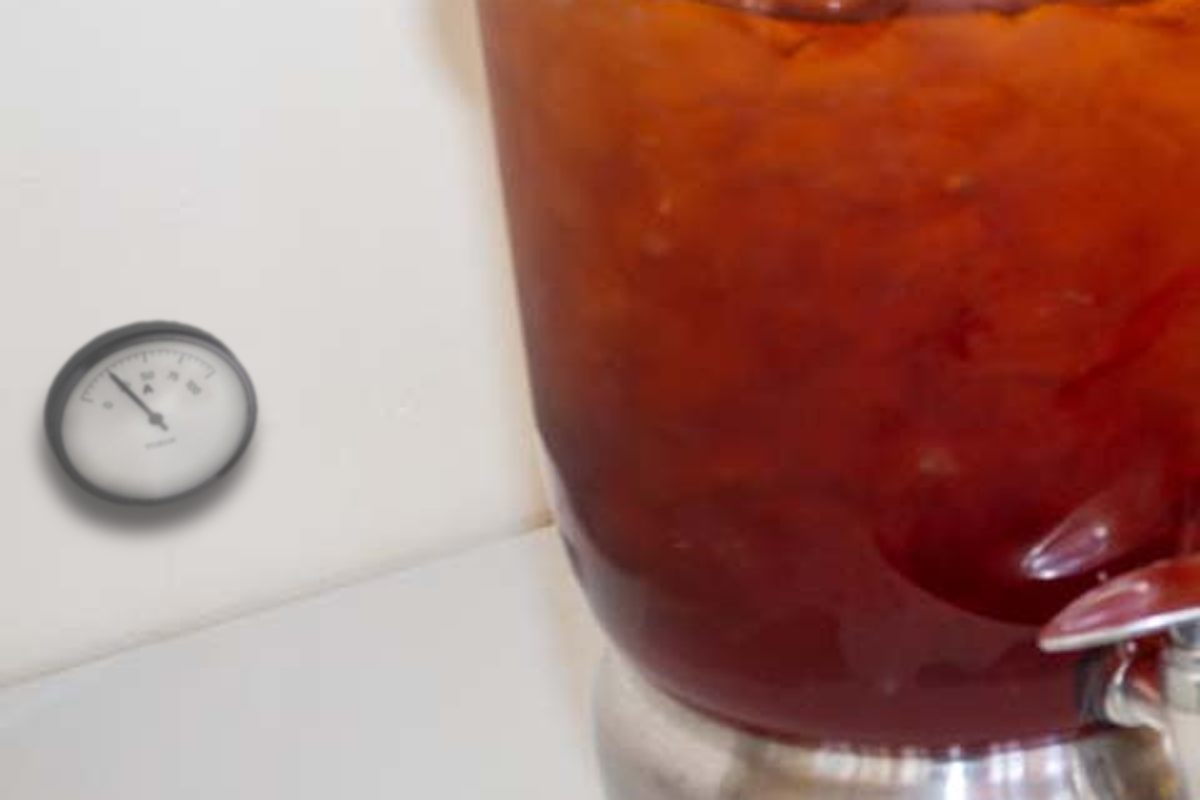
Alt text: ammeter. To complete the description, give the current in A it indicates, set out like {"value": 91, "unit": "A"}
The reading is {"value": 25, "unit": "A"}
